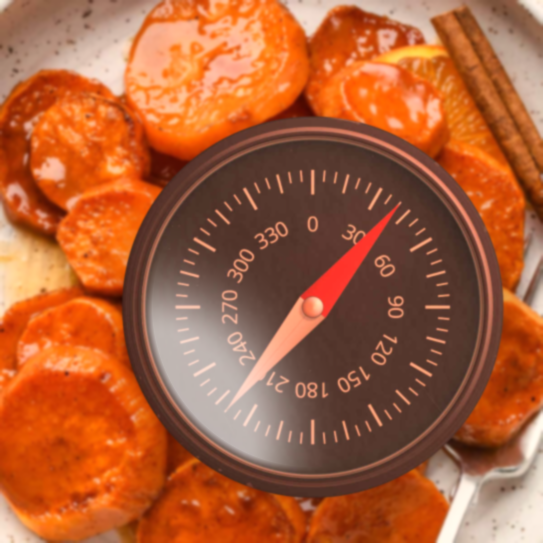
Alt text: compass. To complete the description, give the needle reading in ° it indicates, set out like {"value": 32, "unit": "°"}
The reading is {"value": 40, "unit": "°"}
